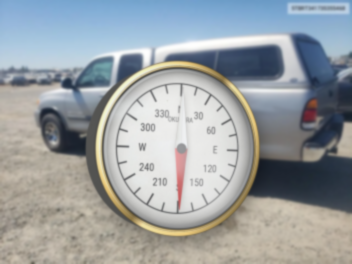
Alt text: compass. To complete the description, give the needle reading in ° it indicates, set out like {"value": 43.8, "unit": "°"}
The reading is {"value": 180, "unit": "°"}
